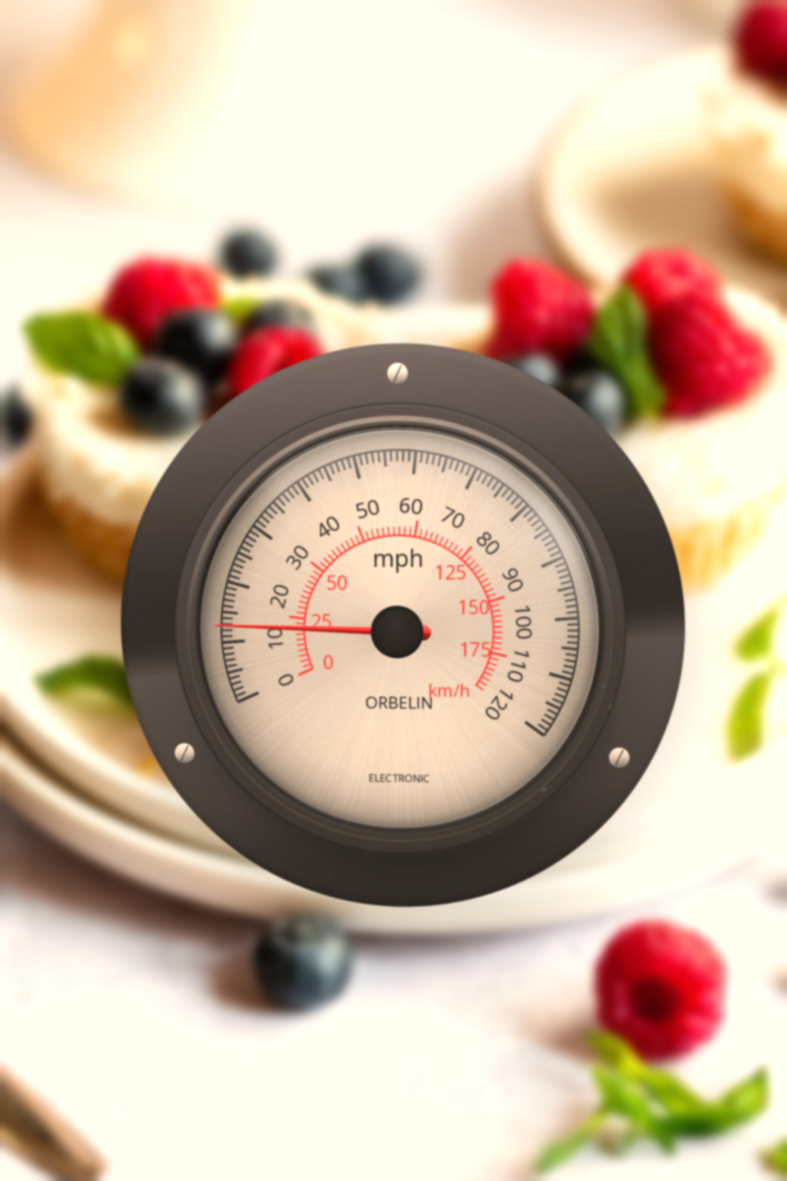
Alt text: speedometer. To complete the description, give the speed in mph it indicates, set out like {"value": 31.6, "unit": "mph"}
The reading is {"value": 13, "unit": "mph"}
